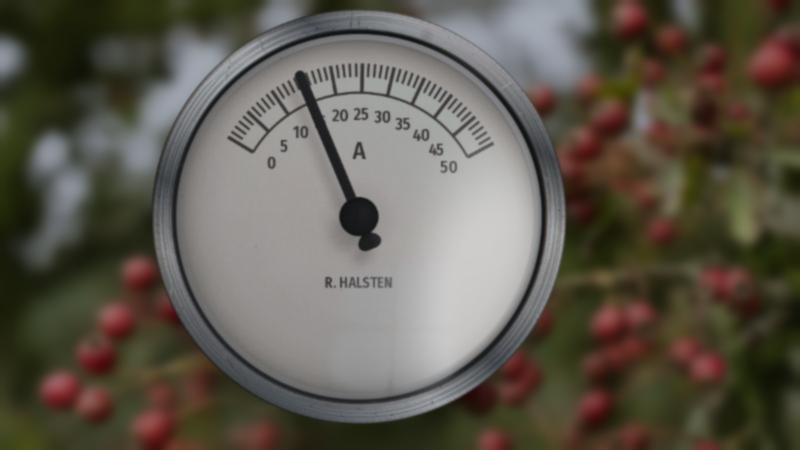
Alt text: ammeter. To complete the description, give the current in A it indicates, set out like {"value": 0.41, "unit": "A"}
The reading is {"value": 15, "unit": "A"}
